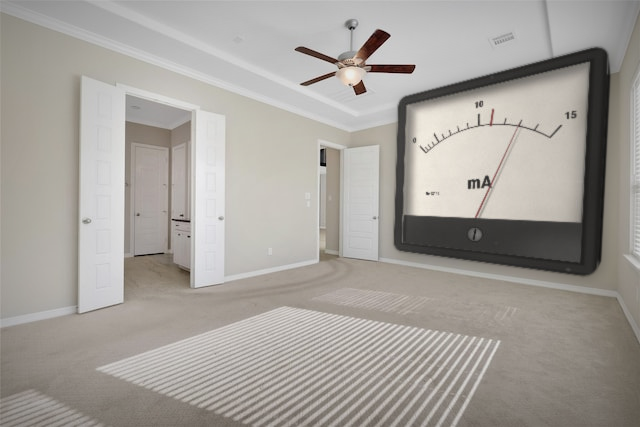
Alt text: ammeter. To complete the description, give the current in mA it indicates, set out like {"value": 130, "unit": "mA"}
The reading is {"value": 13, "unit": "mA"}
